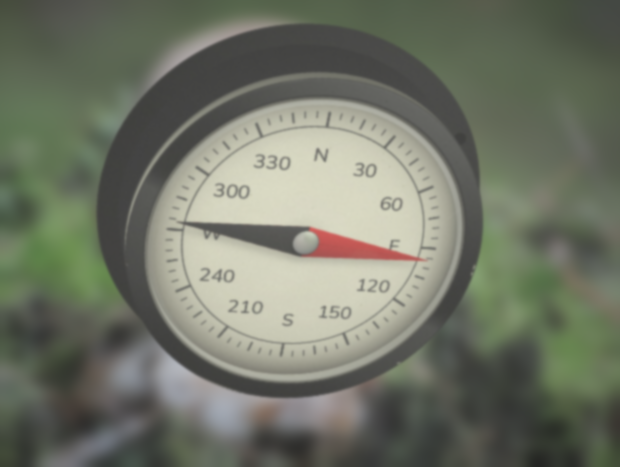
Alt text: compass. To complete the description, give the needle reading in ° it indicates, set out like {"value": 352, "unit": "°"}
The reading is {"value": 95, "unit": "°"}
